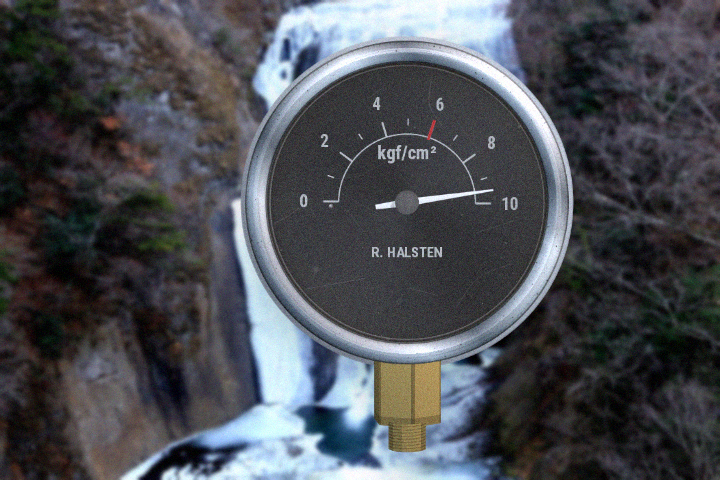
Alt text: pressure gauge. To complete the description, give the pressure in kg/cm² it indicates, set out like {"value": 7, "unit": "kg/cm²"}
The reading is {"value": 9.5, "unit": "kg/cm²"}
